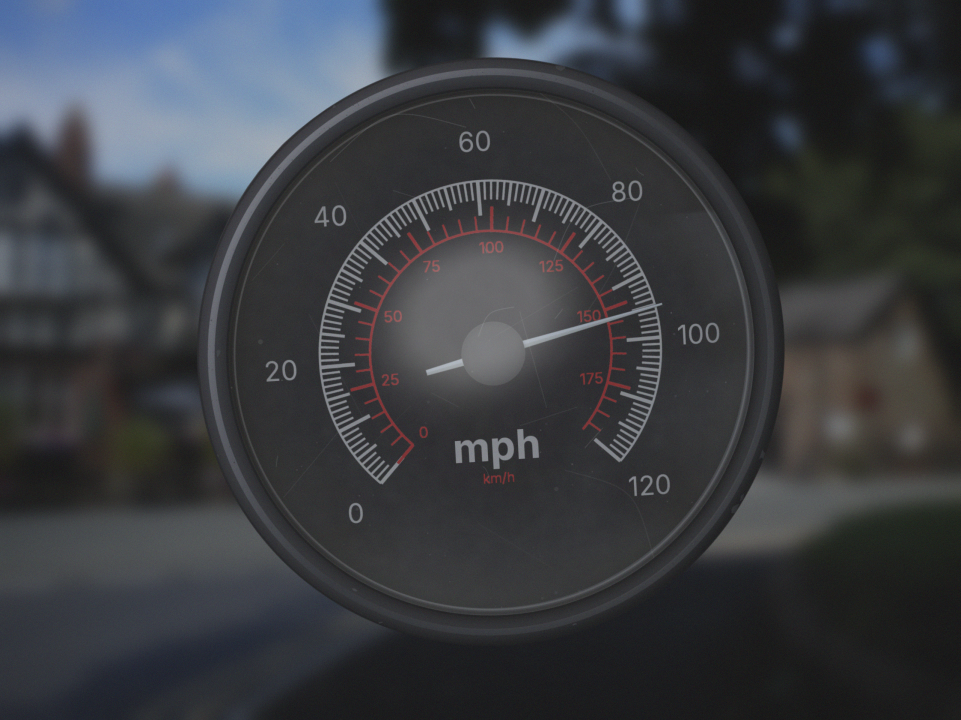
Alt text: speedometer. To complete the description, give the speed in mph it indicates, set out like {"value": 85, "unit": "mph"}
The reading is {"value": 95, "unit": "mph"}
